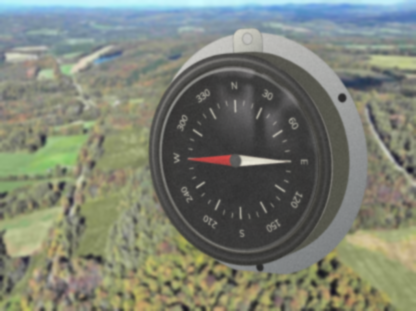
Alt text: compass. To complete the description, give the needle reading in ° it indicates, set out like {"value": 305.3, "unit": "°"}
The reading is {"value": 270, "unit": "°"}
